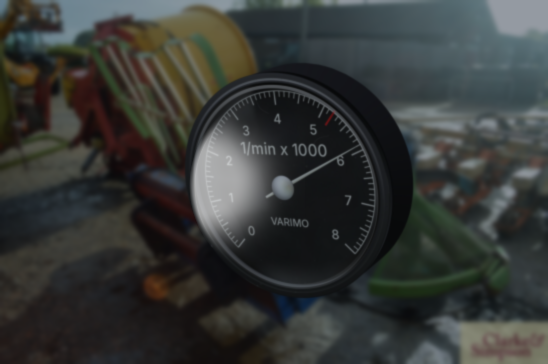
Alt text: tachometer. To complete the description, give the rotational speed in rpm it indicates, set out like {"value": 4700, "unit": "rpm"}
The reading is {"value": 5900, "unit": "rpm"}
